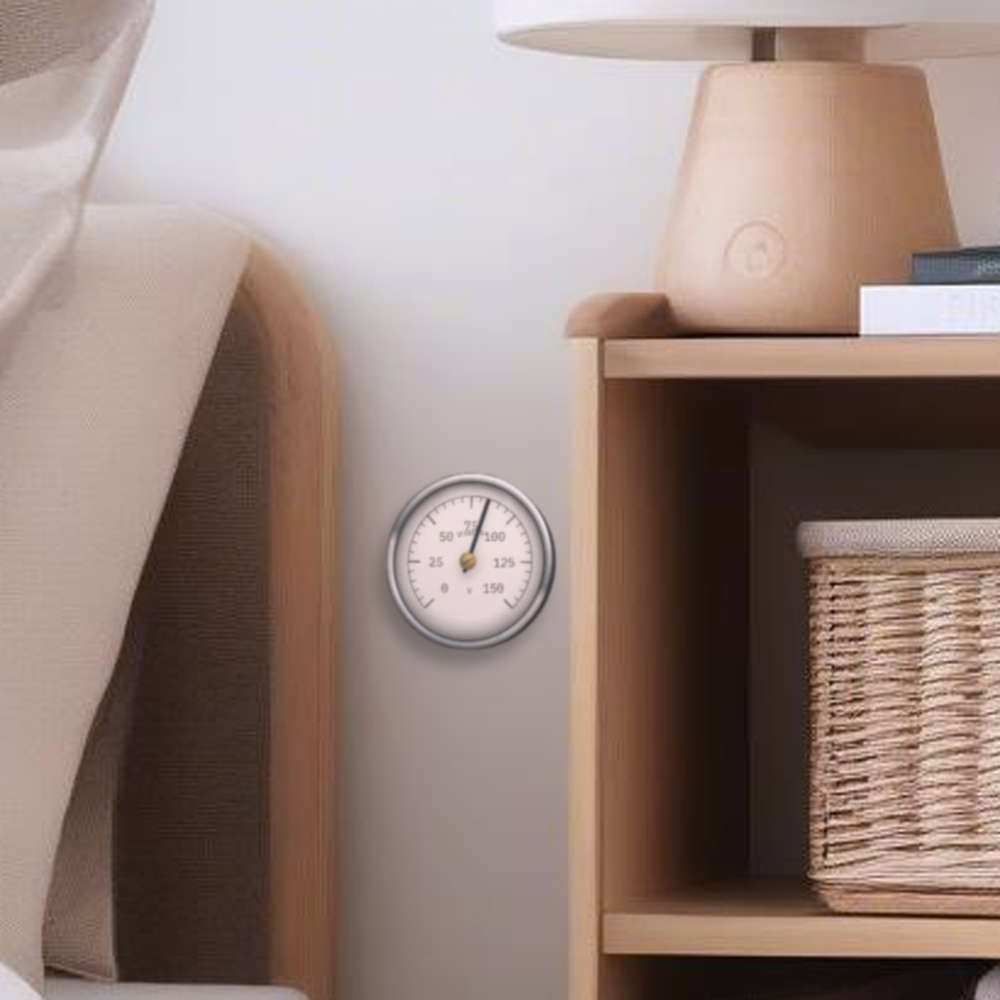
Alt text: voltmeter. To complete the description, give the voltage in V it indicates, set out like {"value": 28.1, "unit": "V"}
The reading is {"value": 85, "unit": "V"}
